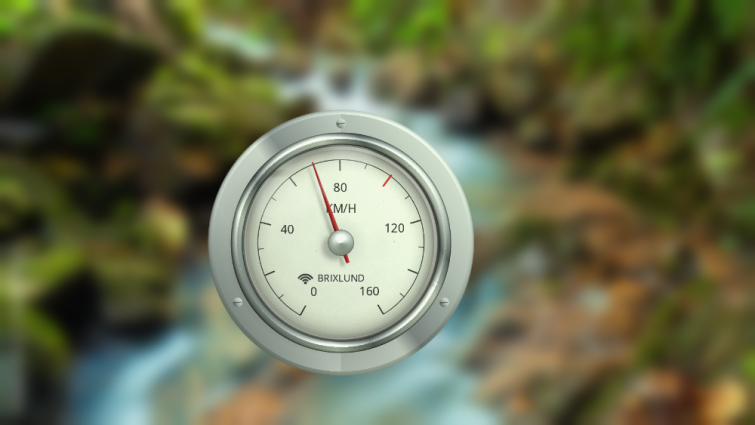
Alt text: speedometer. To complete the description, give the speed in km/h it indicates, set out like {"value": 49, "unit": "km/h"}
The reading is {"value": 70, "unit": "km/h"}
